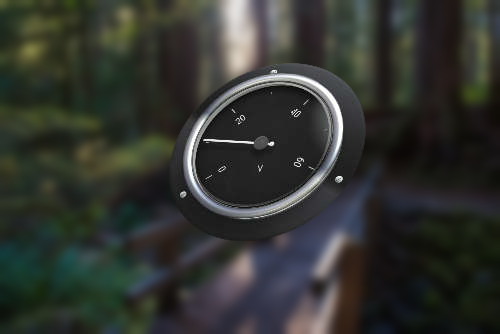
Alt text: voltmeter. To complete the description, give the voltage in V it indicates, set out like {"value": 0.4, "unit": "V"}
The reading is {"value": 10, "unit": "V"}
